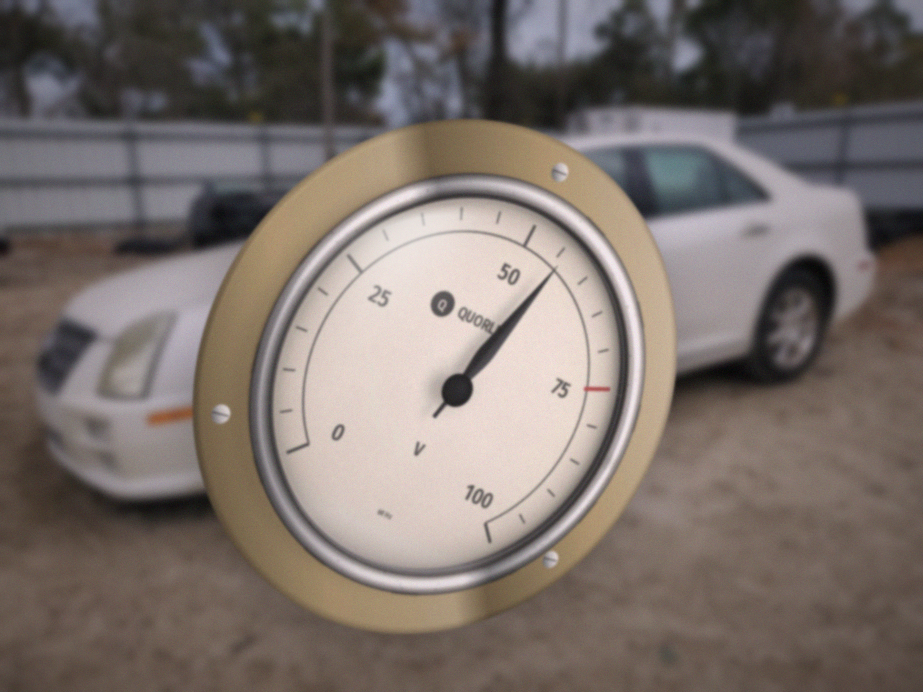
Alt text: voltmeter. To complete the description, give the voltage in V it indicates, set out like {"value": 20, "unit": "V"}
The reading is {"value": 55, "unit": "V"}
